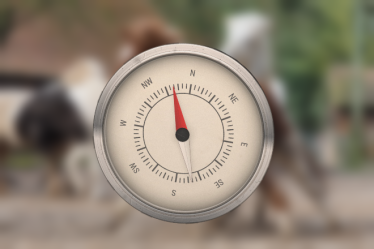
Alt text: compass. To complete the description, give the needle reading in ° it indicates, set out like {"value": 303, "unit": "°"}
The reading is {"value": 340, "unit": "°"}
